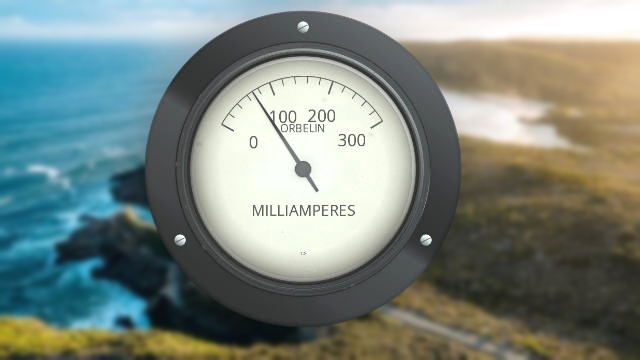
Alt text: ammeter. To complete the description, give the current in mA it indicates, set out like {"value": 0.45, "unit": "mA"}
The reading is {"value": 70, "unit": "mA"}
